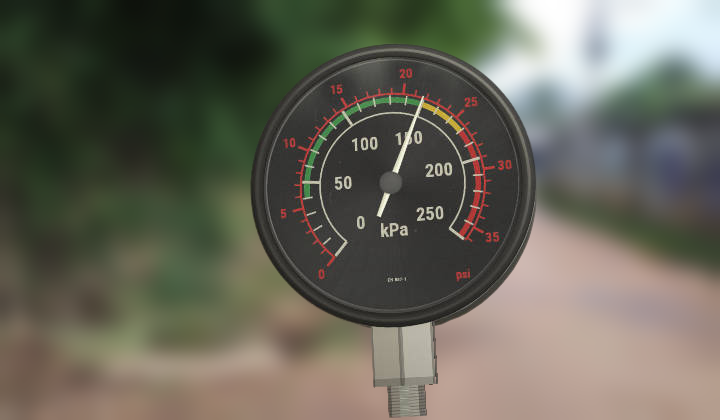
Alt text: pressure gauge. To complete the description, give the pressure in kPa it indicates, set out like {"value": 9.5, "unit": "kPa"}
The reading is {"value": 150, "unit": "kPa"}
